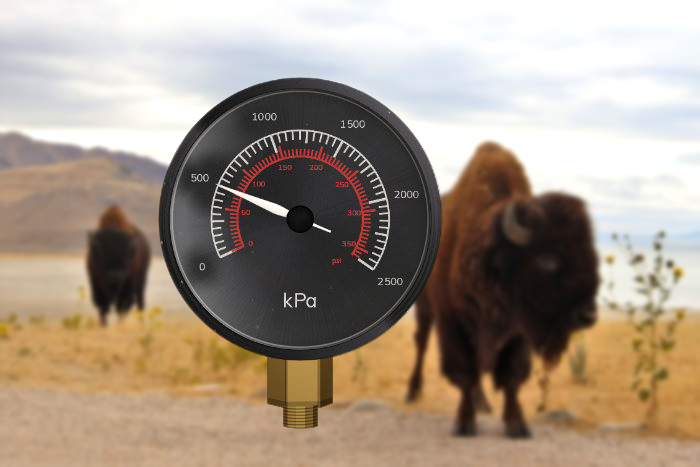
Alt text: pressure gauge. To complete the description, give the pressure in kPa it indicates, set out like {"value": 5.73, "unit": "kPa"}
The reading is {"value": 500, "unit": "kPa"}
